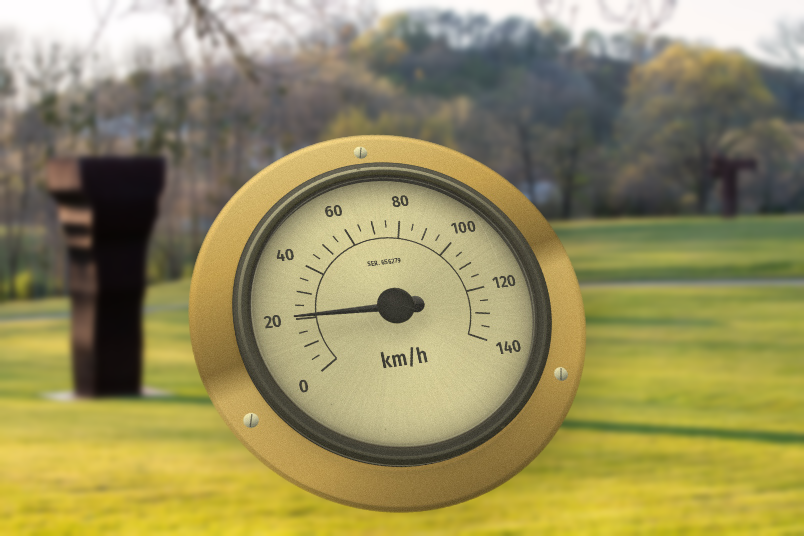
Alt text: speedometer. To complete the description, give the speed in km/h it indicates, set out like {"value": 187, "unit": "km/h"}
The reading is {"value": 20, "unit": "km/h"}
